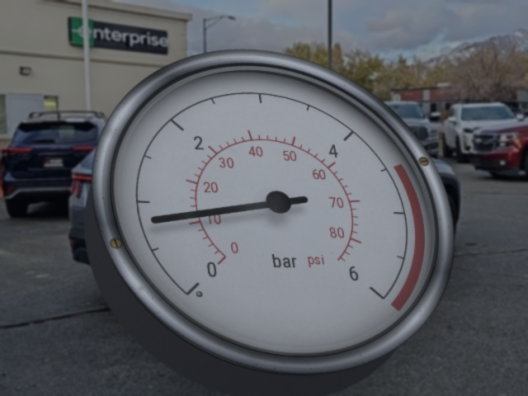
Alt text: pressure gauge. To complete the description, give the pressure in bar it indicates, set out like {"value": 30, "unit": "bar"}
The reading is {"value": 0.75, "unit": "bar"}
